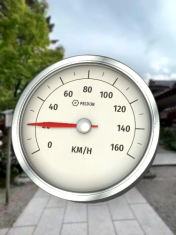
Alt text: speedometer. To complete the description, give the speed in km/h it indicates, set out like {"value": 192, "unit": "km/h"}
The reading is {"value": 20, "unit": "km/h"}
